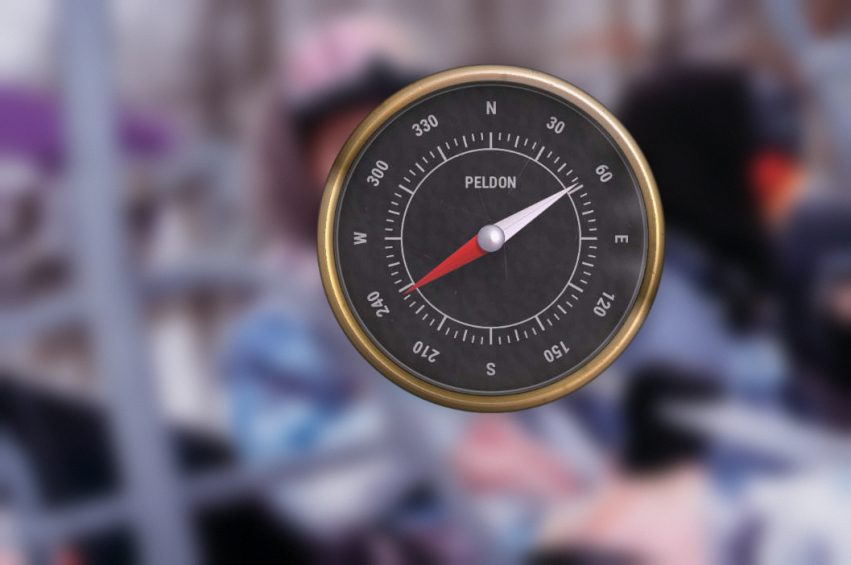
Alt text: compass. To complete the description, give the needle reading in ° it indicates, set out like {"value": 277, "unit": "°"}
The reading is {"value": 237.5, "unit": "°"}
